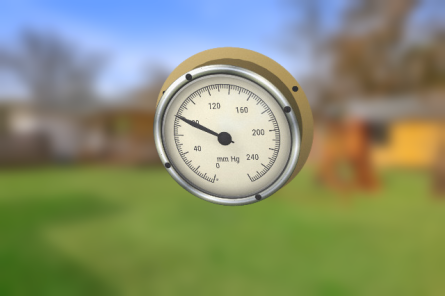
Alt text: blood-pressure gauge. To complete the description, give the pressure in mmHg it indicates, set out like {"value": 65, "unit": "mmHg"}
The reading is {"value": 80, "unit": "mmHg"}
